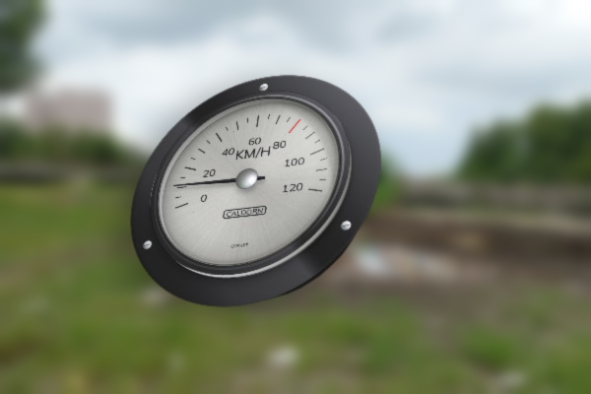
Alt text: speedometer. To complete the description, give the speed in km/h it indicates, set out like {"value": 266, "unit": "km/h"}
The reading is {"value": 10, "unit": "km/h"}
